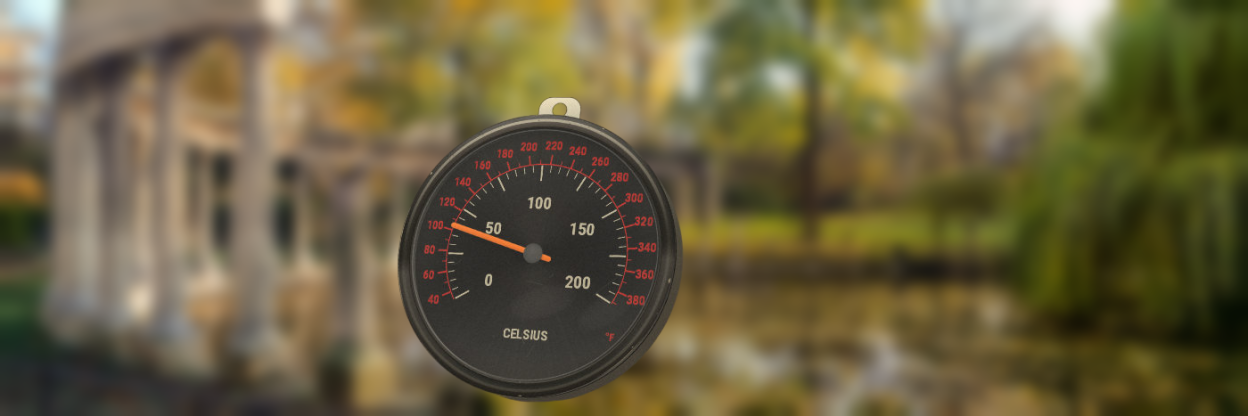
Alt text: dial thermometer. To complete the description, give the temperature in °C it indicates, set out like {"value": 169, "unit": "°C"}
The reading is {"value": 40, "unit": "°C"}
